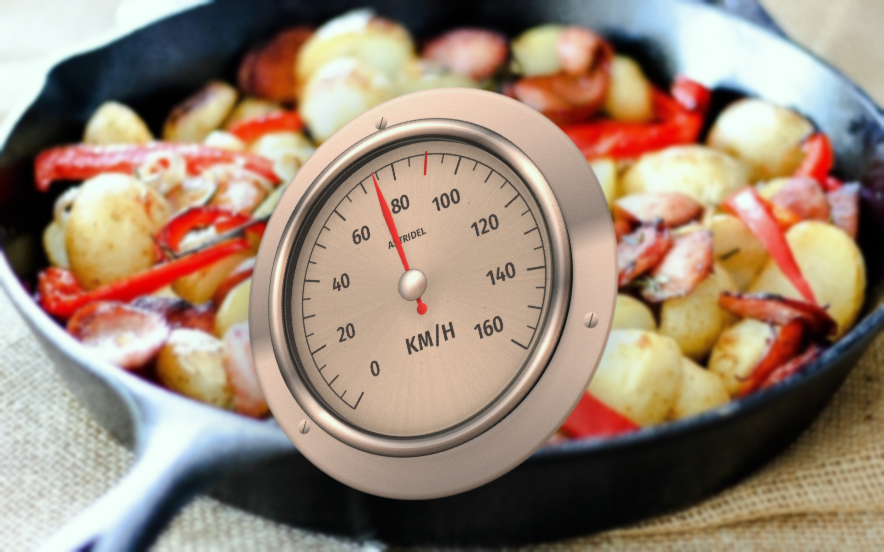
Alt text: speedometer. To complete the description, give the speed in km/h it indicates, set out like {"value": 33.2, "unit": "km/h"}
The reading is {"value": 75, "unit": "km/h"}
